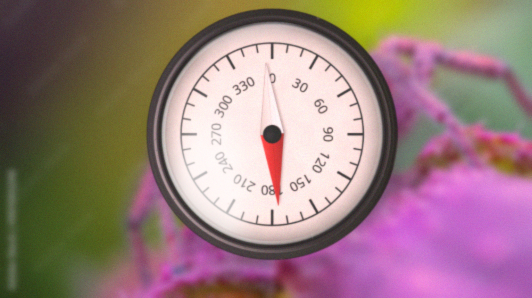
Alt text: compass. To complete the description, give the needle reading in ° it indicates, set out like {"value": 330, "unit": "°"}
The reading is {"value": 175, "unit": "°"}
